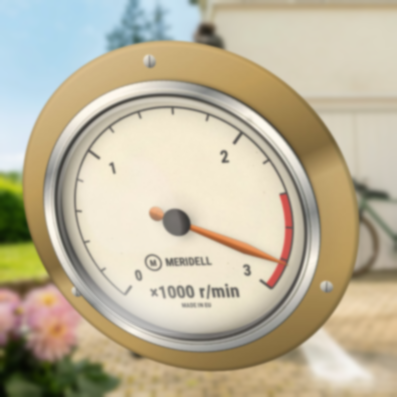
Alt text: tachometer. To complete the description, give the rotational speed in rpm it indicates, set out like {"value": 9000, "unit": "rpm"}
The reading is {"value": 2800, "unit": "rpm"}
